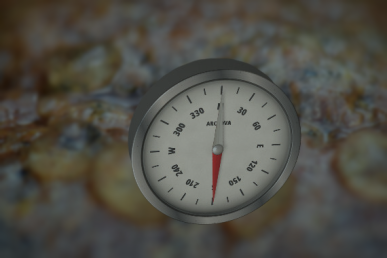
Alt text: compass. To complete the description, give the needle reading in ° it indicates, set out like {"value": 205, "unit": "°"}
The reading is {"value": 180, "unit": "°"}
